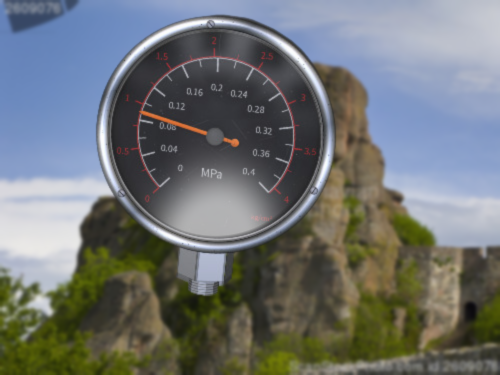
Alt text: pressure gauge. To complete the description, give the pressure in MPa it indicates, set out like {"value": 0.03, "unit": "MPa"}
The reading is {"value": 0.09, "unit": "MPa"}
